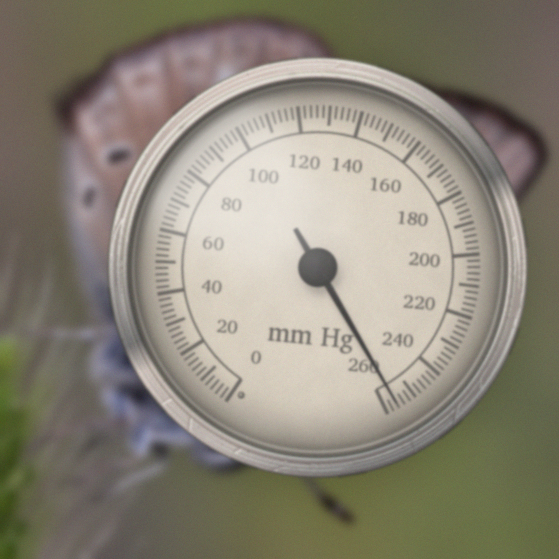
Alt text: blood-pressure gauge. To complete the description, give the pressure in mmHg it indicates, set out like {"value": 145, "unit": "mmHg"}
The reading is {"value": 256, "unit": "mmHg"}
